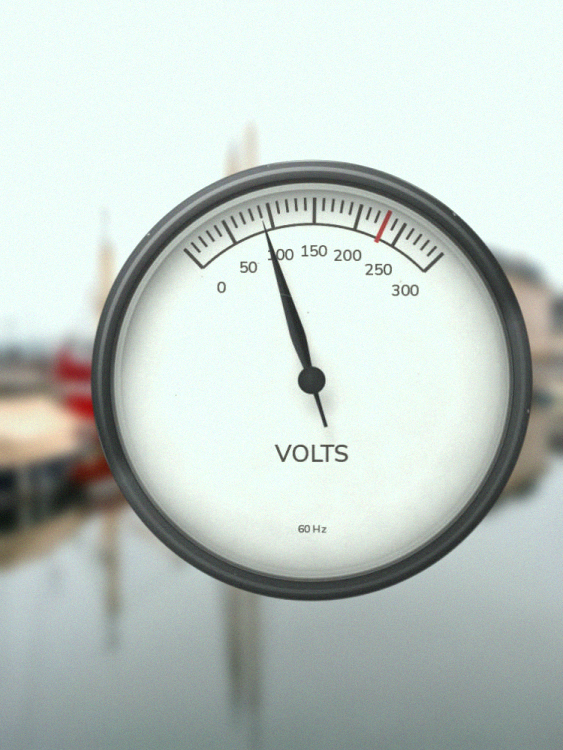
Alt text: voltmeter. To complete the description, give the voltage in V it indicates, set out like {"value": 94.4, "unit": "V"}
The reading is {"value": 90, "unit": "V"}
